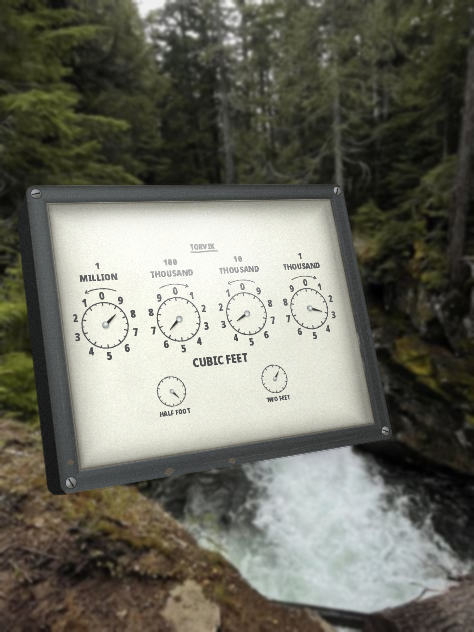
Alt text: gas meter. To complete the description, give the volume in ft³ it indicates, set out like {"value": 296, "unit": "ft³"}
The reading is {"value": 863300, "unit": "ft³"}
